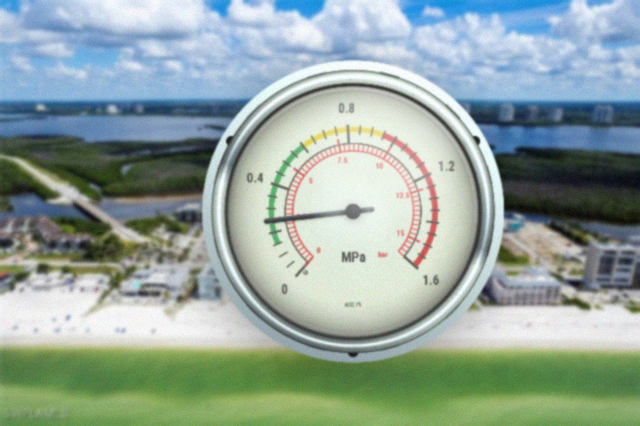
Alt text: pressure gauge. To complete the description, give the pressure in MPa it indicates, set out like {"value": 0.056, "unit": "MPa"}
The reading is {"value": 0.25, "unit": "MPa"}
